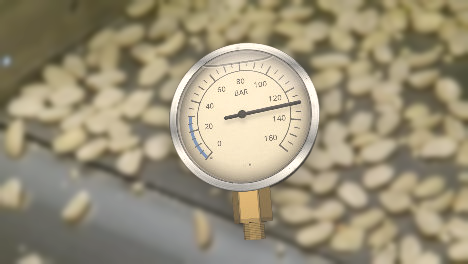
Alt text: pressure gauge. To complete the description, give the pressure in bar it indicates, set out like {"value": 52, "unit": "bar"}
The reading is {"value": 130, "unit": "bar"}
